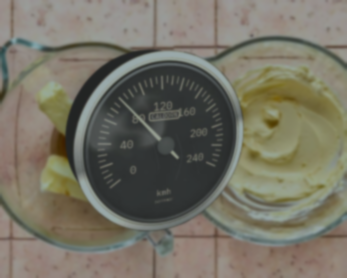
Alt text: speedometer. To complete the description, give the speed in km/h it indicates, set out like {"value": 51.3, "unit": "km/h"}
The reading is {"value": 80, "unit": "km/h"}
